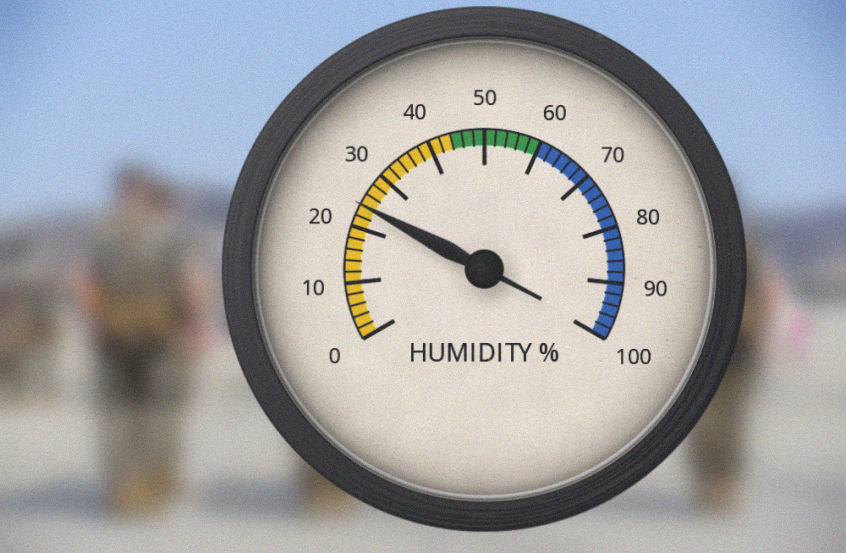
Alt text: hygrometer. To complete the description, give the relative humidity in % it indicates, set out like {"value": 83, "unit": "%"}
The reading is {"value": 24, "unit": "%"}
